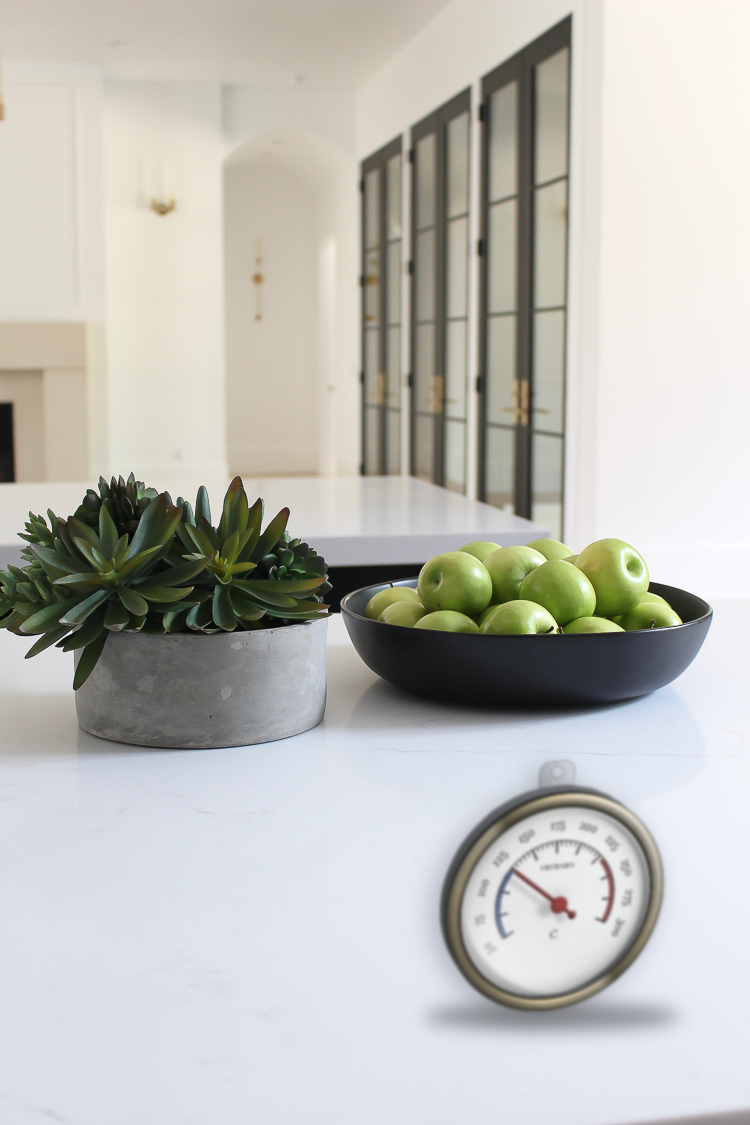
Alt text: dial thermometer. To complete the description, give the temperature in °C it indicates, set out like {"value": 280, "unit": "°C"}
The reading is {"value": 125, "unit": "°C"}
